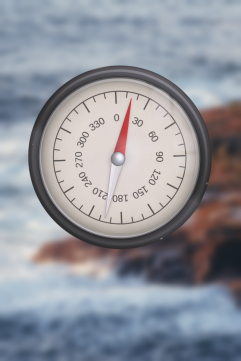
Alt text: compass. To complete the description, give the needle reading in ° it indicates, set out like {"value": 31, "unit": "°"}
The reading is {"value": 15, "unit": "°"}
